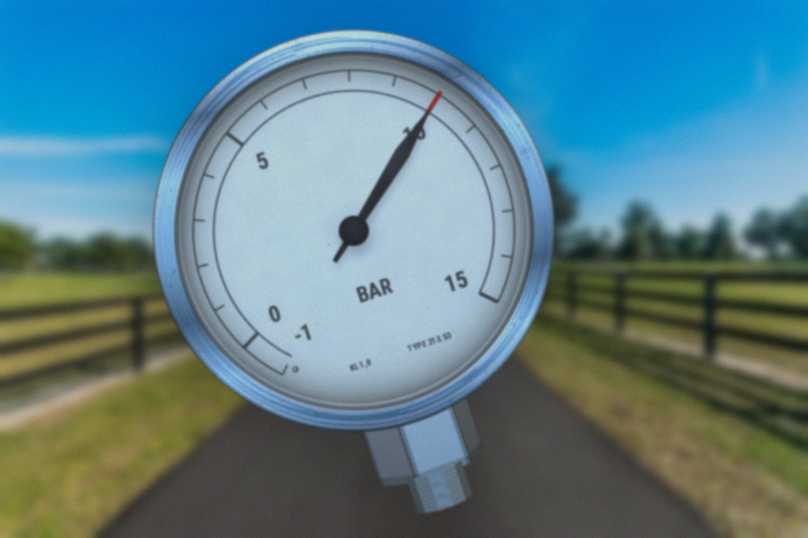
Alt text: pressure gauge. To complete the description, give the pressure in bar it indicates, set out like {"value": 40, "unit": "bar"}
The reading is {"value": 10, "unit": "bar"}
